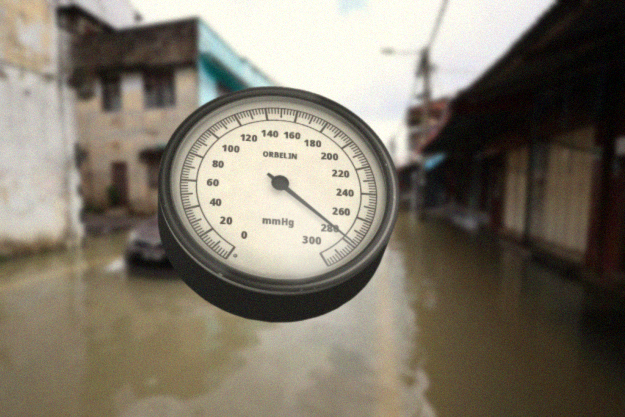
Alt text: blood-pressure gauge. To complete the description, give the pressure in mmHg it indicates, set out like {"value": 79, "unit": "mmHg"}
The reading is {"value": 280, "unit": "mmHg"}
